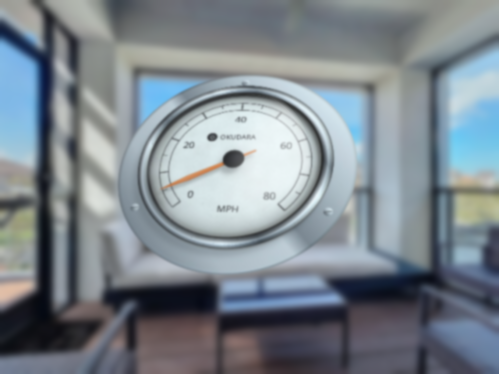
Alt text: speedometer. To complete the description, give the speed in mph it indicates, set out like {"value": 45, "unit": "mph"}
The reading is {"value": 5, "unit": "mph"}
